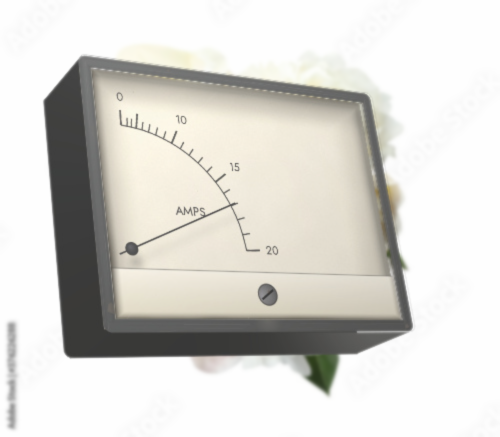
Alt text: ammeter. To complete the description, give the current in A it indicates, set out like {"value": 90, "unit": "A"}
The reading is {"value": 17, "unit": "A"}
